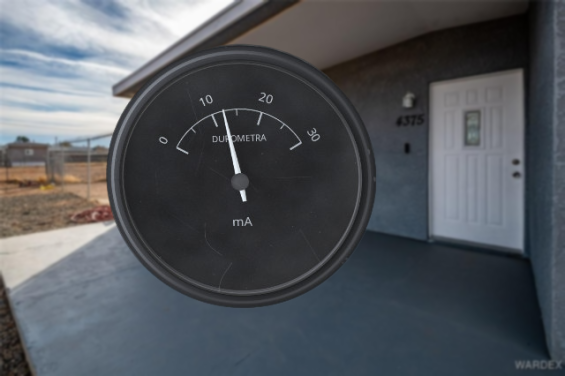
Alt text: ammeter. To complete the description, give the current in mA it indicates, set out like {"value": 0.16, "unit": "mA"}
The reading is {"value": 12.5, "unit": "mA"}
